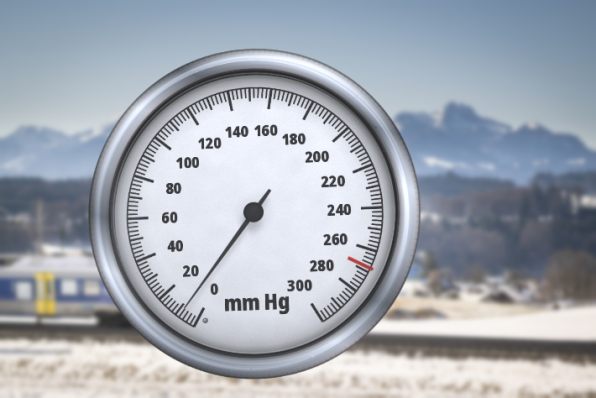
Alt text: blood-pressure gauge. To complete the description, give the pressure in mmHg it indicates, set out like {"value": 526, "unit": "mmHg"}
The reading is {"value": 8, "unit": "mmHg"}
